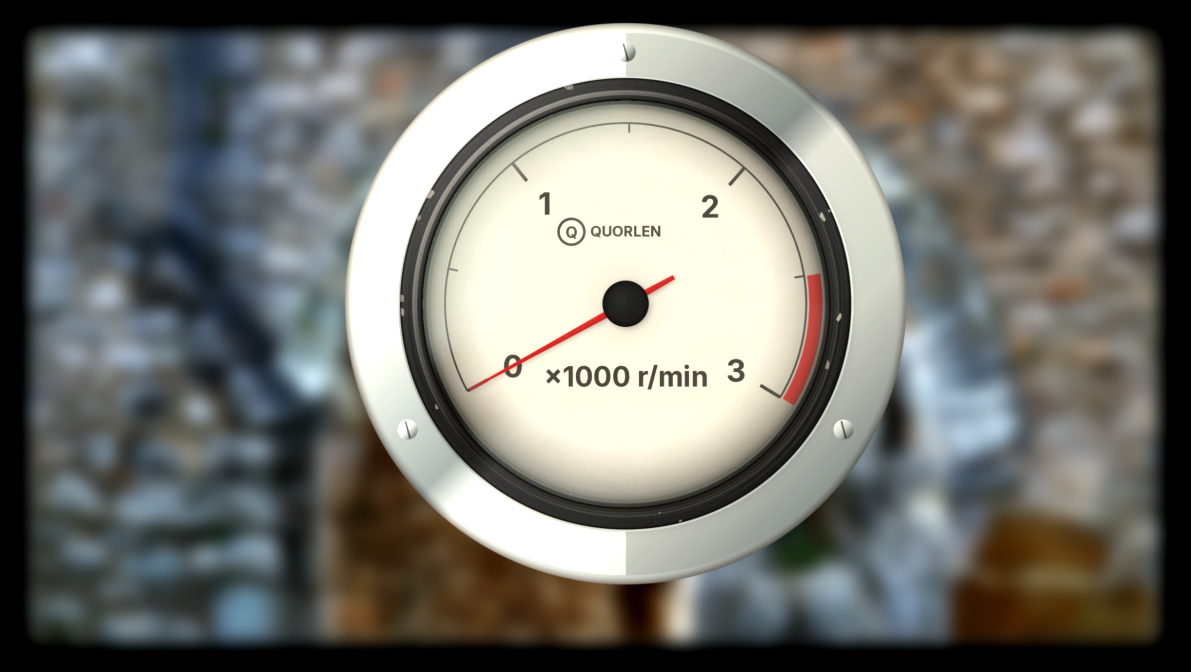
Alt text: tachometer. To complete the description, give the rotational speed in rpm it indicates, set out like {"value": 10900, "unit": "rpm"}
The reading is {"value": 0, "unit": "rpm"}
